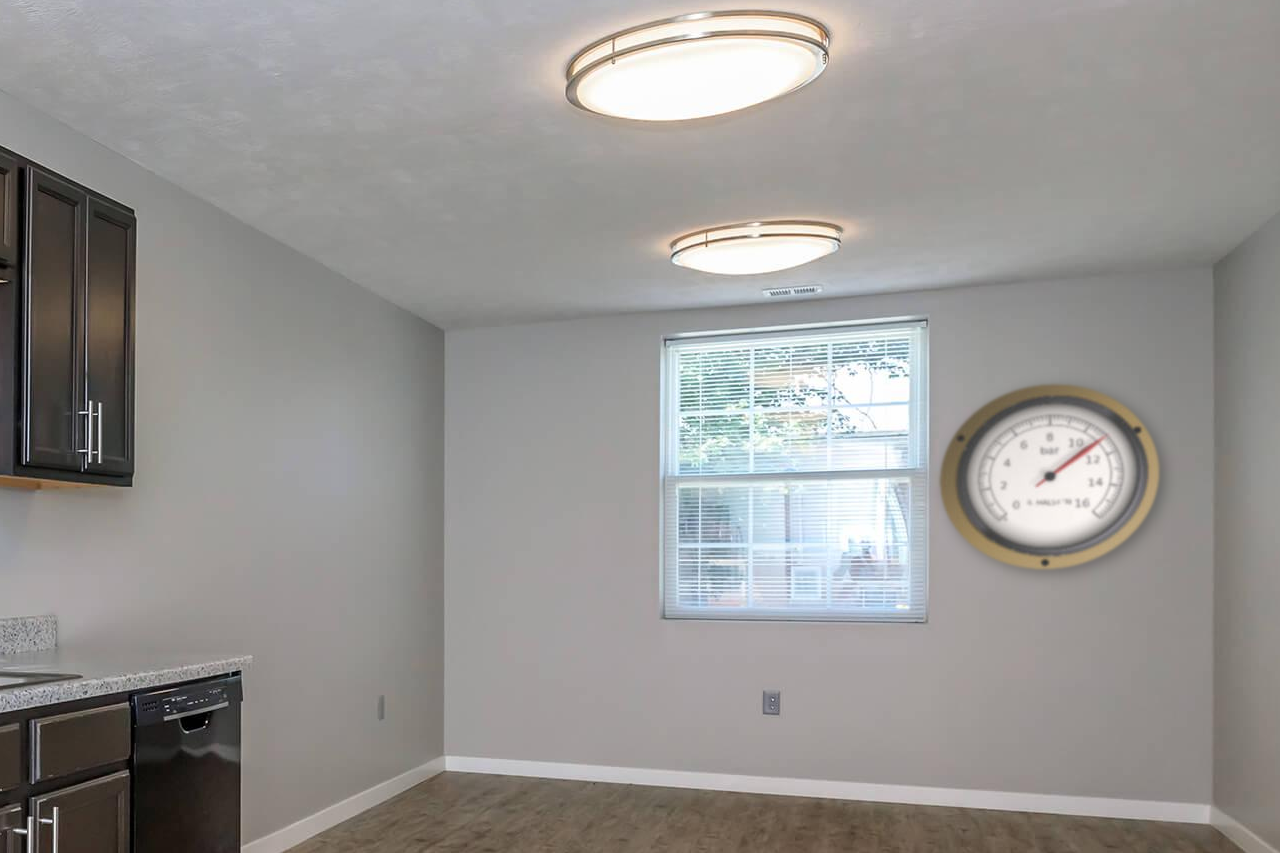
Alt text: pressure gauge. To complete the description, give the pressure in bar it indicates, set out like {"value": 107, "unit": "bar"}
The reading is {"value": 11, "unit": "bar"}
